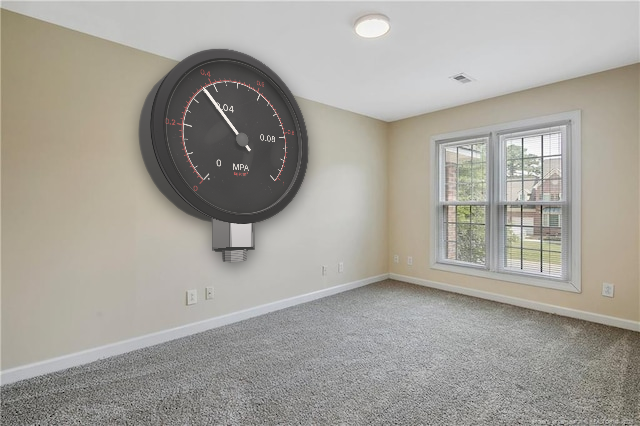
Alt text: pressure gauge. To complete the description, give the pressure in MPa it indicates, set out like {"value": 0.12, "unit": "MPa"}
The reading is {"value": 0.035, "unit": "MPa"}
